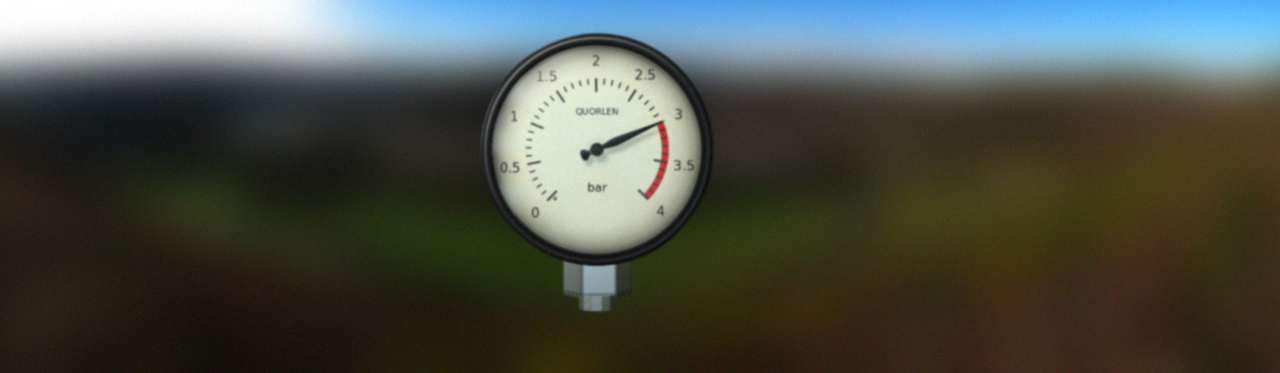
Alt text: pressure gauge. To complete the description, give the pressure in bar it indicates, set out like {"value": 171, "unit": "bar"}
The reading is {"value": 3, "unit": "bar"}
